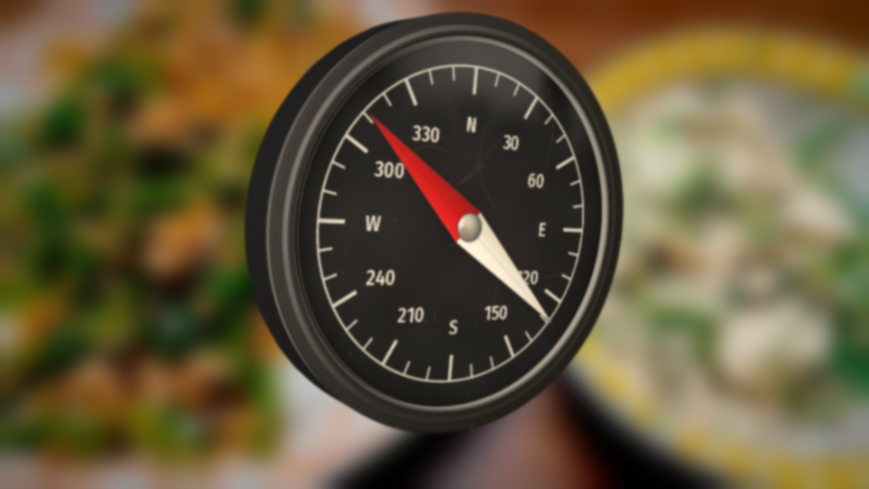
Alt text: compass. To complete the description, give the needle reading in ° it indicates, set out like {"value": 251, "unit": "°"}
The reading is {"value": 310, "unit": "°"}
